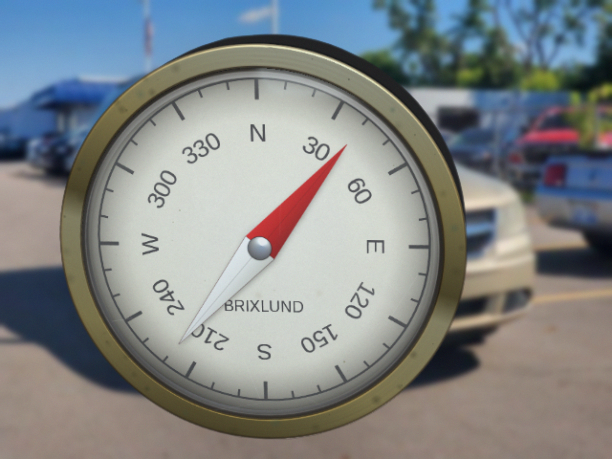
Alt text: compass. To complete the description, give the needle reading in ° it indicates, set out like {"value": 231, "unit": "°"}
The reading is {"value": 40, "unit": "°"}
